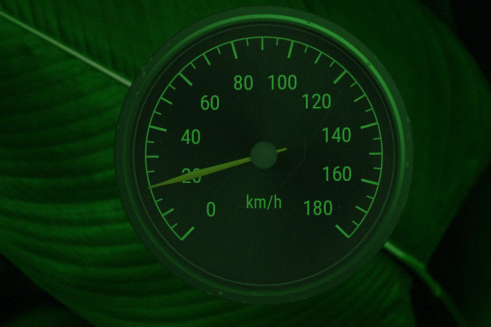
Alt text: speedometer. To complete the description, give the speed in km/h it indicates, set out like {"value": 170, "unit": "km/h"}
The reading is {"value": 20, "unit": "km/h"}
